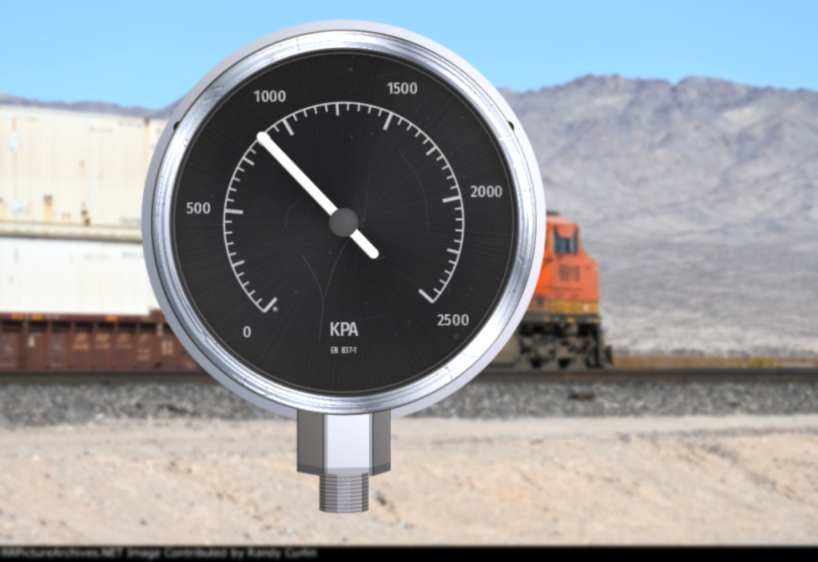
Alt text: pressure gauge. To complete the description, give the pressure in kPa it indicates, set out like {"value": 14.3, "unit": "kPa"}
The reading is {"value": 875, "unit": "kPa"}
